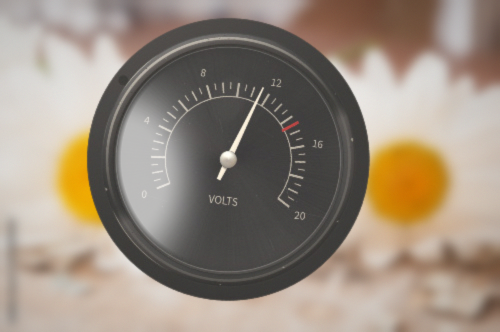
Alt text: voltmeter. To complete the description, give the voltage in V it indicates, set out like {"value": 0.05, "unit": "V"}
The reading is {"value": 11.5, "unit": "V"}
